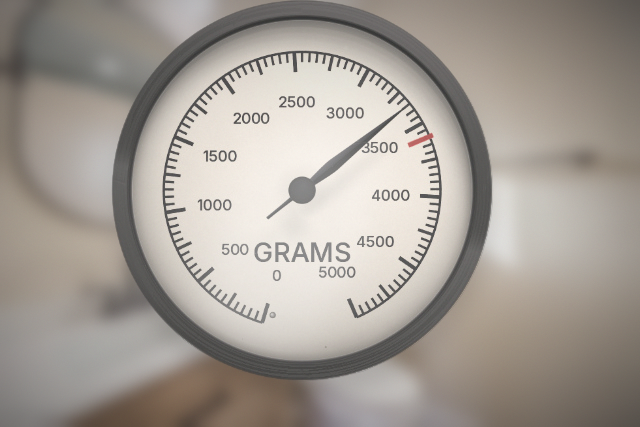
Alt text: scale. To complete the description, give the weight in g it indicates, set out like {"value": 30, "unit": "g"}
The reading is {"value": 3350, "unit": "g"}
